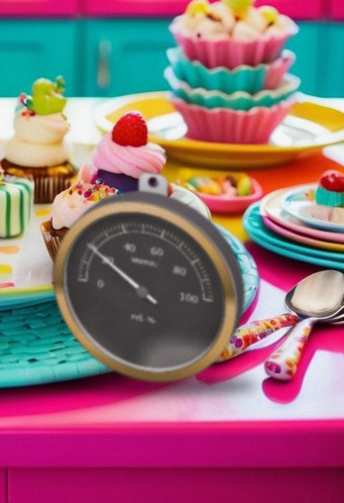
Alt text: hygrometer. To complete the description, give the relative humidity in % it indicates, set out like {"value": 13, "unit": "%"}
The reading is {"value": 20, "unit": "%"}
